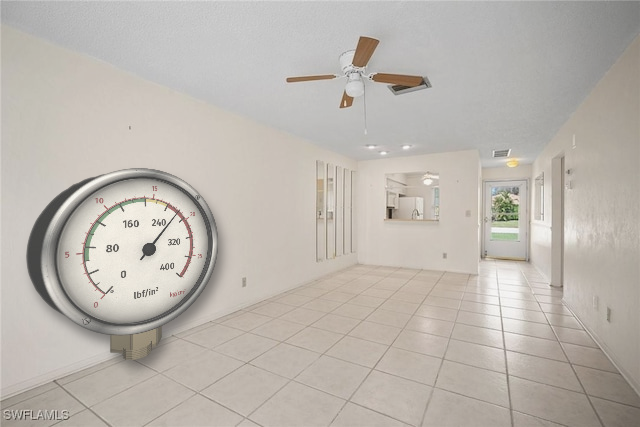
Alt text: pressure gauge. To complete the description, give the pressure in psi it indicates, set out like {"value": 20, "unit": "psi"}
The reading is {"value": 260, "unit": "psi"}
